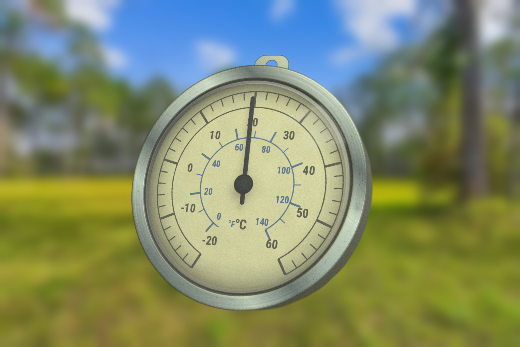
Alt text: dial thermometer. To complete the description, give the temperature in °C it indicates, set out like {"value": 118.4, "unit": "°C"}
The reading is {"value": 20, "unit": "°C"}
